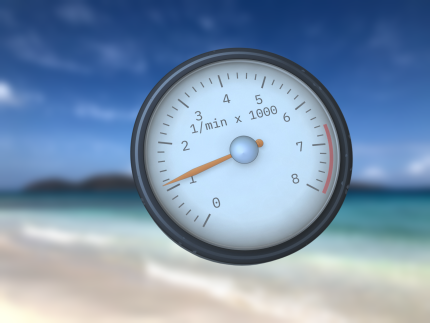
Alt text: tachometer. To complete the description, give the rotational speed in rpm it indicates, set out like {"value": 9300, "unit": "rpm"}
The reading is {"value": 1100, "unit": "rpm"}
